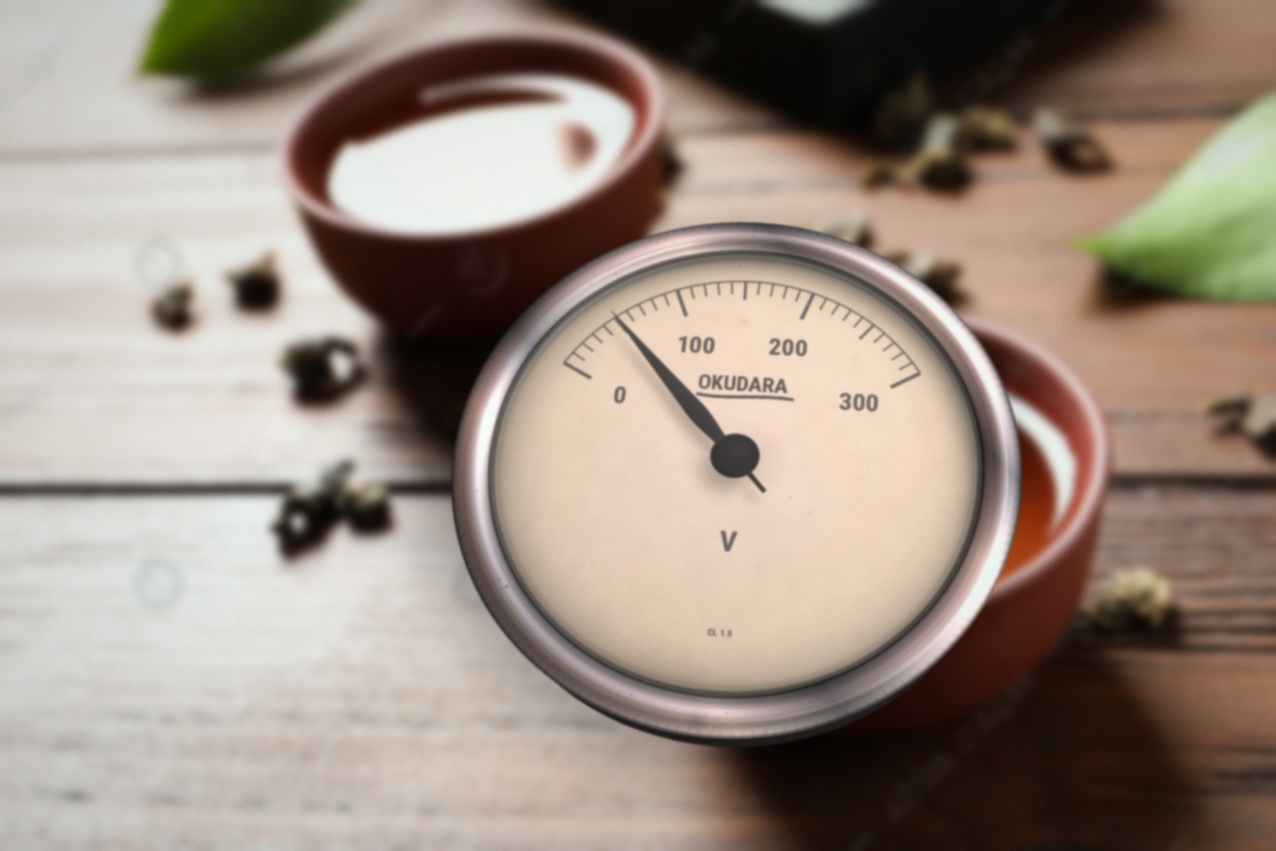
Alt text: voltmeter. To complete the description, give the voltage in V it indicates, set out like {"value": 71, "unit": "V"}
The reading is {"value": 50, "unit": "V"}
